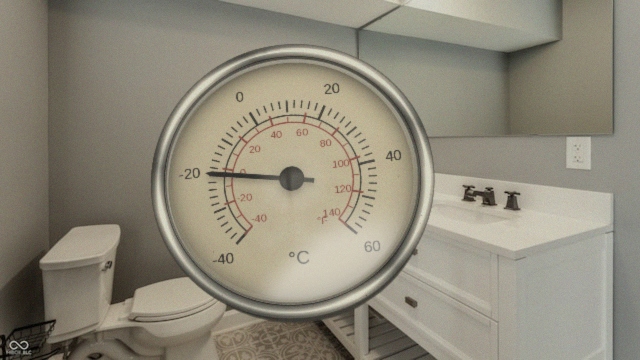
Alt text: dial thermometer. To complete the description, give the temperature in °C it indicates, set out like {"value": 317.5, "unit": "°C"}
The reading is {"value": -20, "unit": "°C"}
